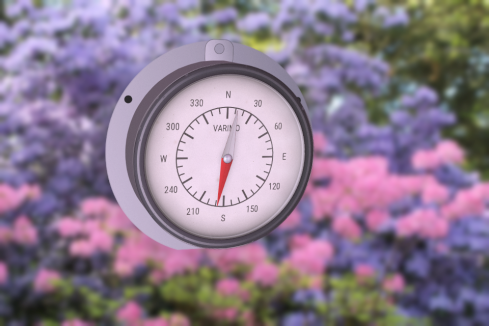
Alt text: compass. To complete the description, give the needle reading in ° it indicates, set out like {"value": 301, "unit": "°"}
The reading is {"value": 190, "unit": "°"}
